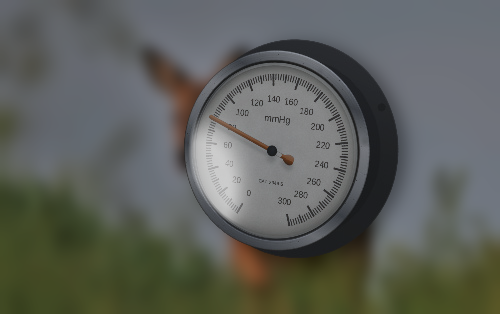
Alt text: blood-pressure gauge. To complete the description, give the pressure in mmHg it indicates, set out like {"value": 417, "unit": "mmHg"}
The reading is {"value": 80, "unit": "mmHg"}
